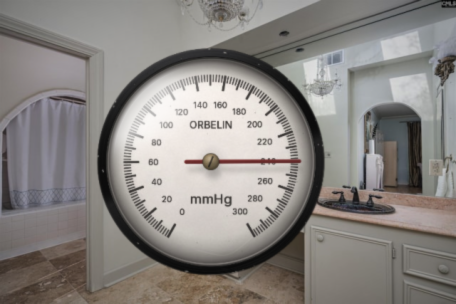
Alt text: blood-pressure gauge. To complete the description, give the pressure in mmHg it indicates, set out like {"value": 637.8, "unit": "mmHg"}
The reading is {"value": 240, "unit": "mmHg"}
